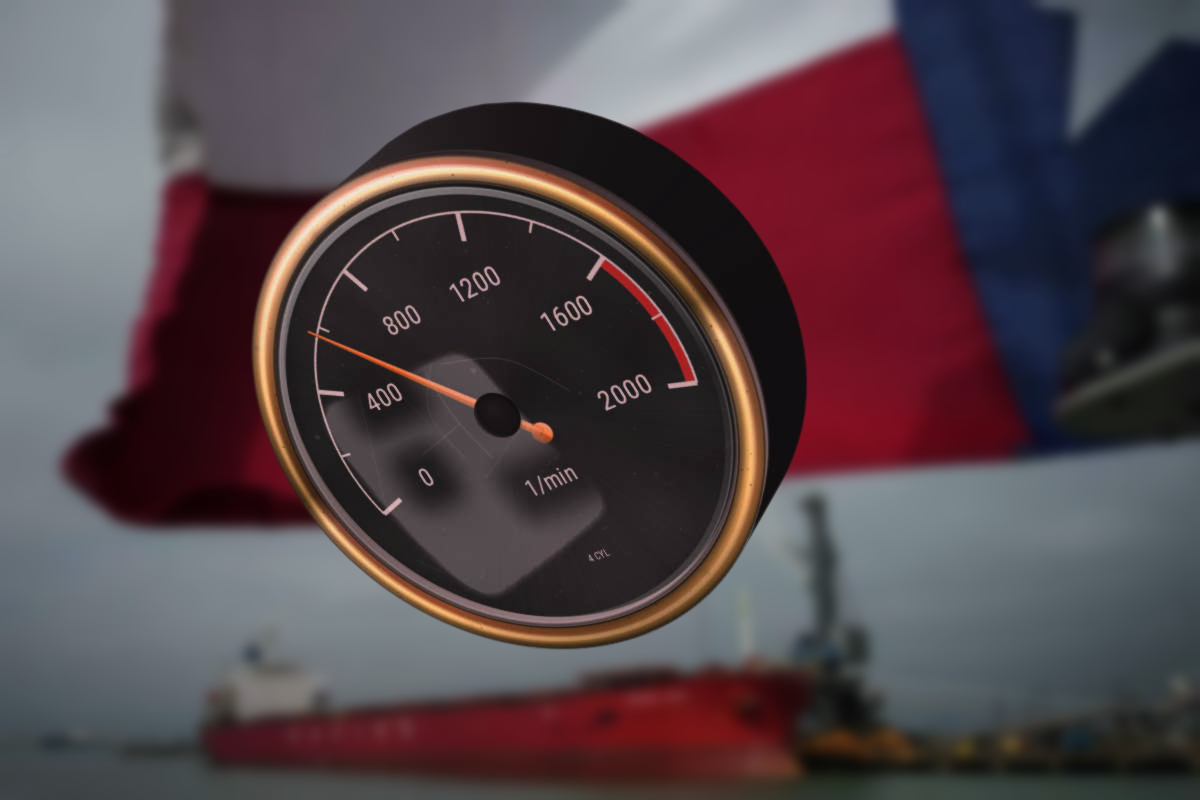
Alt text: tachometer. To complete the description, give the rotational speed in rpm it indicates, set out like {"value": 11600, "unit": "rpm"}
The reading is {"value": 600, "unit": "rpm"}
